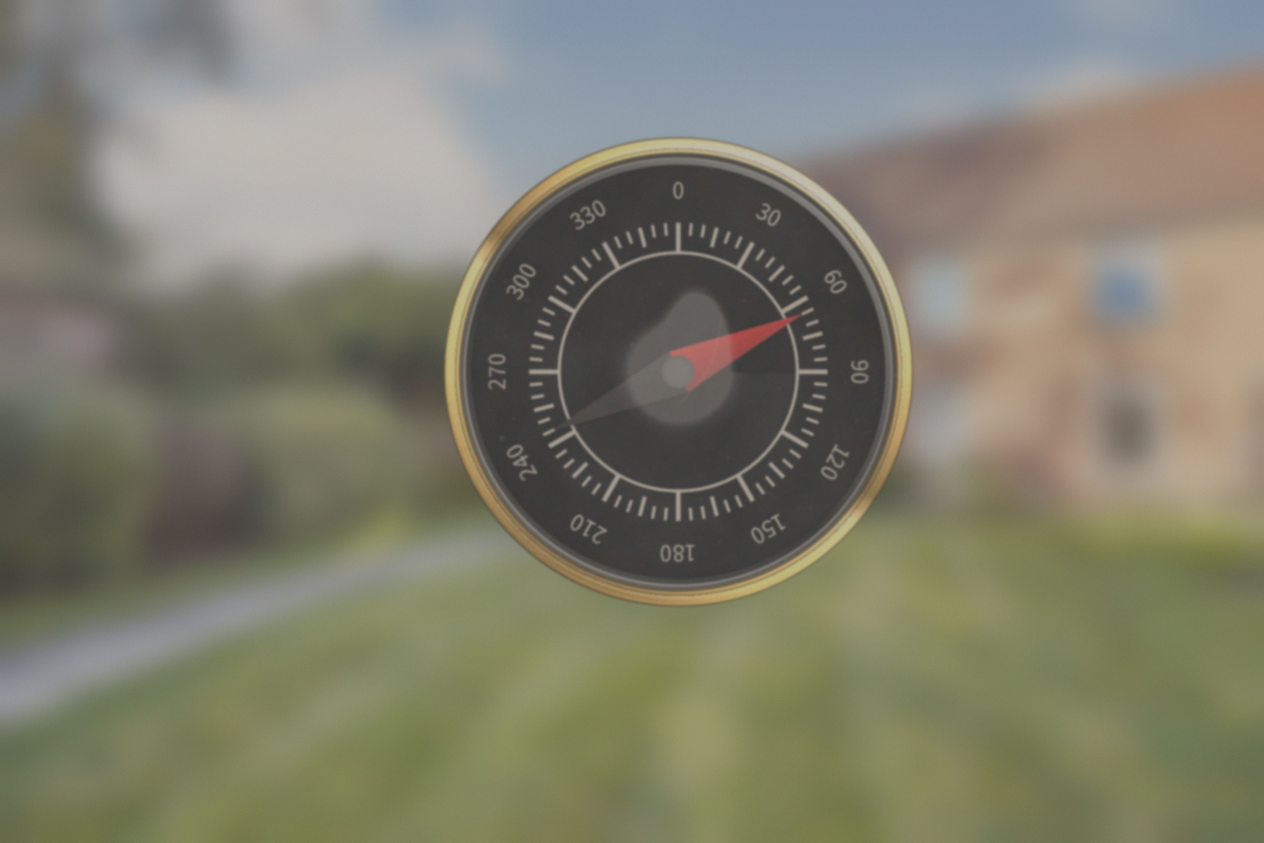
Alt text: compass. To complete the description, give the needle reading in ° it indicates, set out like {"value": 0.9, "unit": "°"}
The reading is {"value": 65, "unit": "°"}
